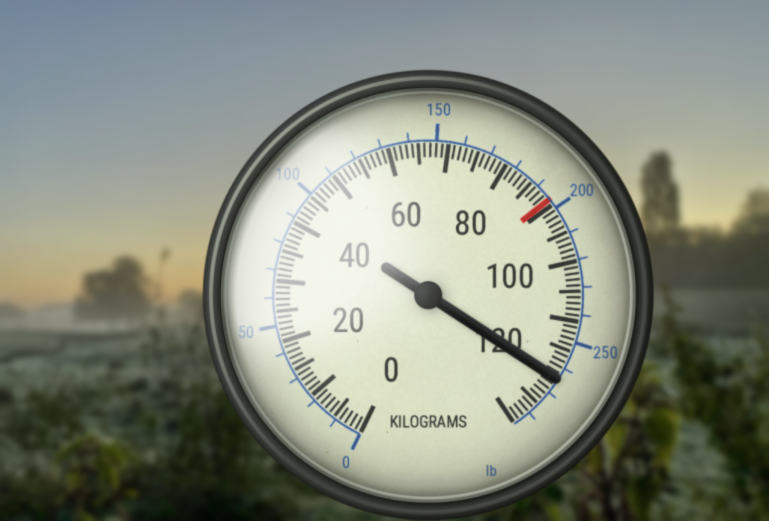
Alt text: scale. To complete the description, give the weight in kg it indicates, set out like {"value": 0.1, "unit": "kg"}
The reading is {"value": 120, "unit": "kg"}
